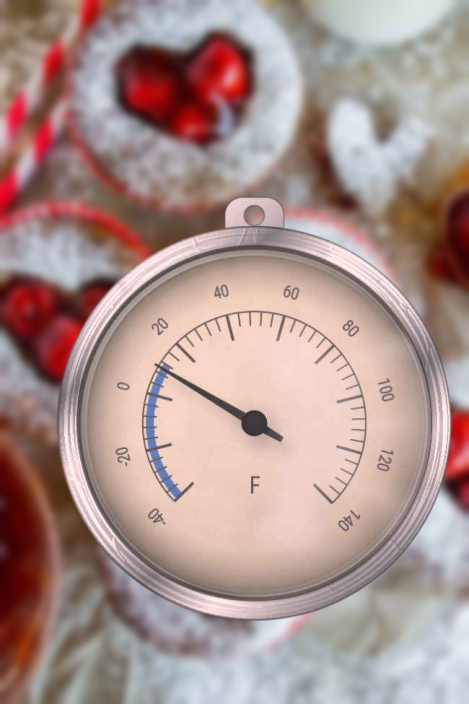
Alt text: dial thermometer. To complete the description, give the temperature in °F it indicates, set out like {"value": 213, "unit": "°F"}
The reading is {"value": 10, "unit": "°F"}
